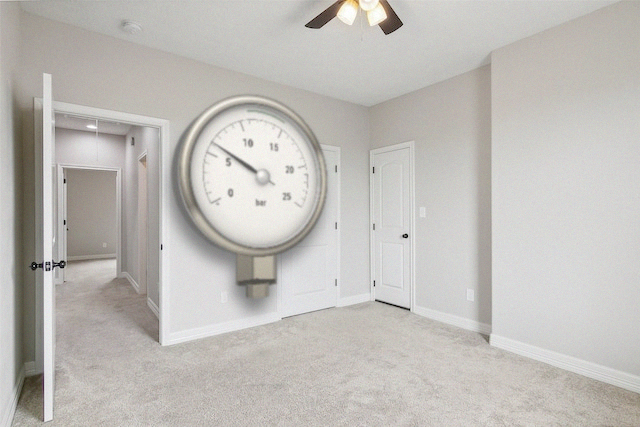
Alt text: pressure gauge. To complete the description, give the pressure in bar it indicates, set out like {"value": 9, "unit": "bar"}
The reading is {"value": 6, "unit": "bar"}
